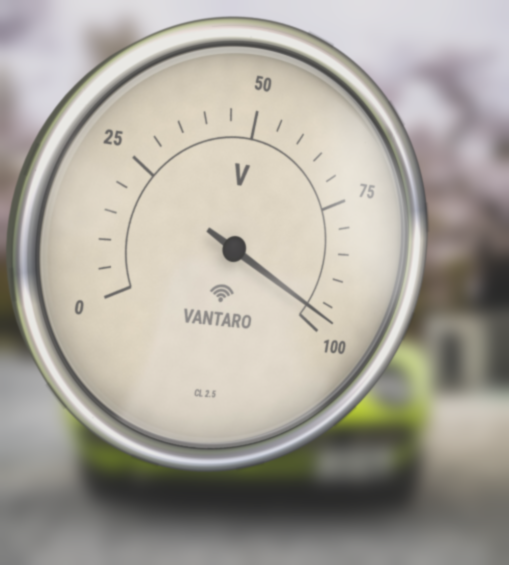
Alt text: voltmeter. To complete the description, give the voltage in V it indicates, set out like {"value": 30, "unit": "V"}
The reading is {"value": 97.5, "unit": "V"}
